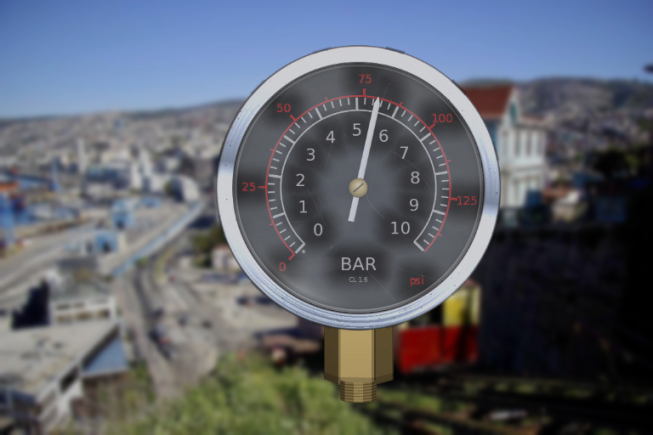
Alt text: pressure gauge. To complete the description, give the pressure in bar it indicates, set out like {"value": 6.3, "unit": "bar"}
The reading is {"value": 5.5, "unit": "bar"}
